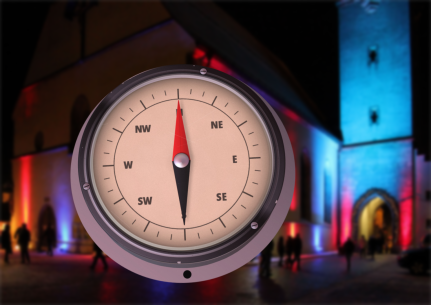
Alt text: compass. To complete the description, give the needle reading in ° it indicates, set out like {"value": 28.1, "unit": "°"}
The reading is {"value": 0, "unit": "°"}
